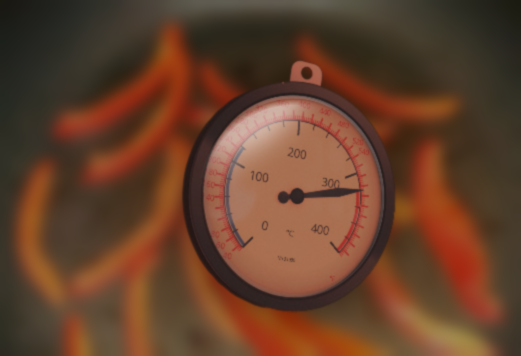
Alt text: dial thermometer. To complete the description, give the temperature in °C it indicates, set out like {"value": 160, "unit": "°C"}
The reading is {"value": 320, "unit": "°C"}
